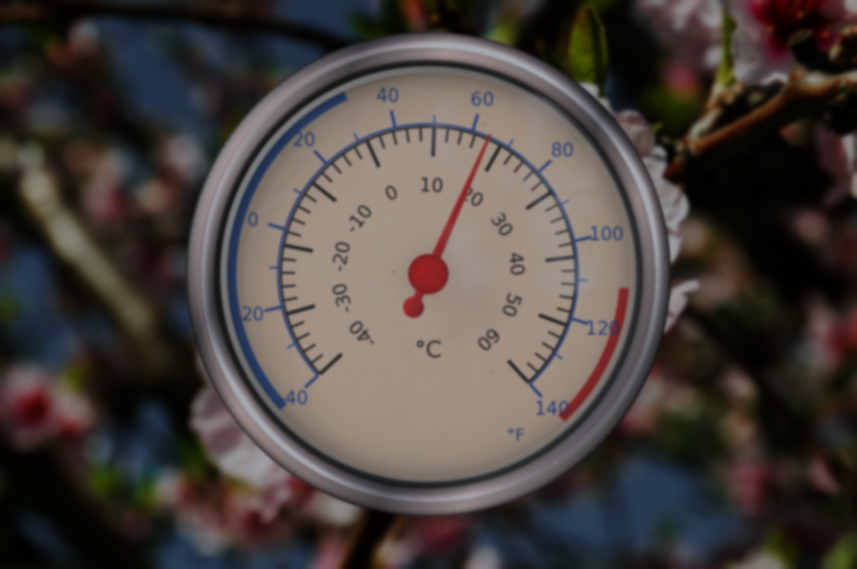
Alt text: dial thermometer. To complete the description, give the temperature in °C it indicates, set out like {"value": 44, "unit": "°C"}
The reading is {"value": 18, "unit": "°C"}
